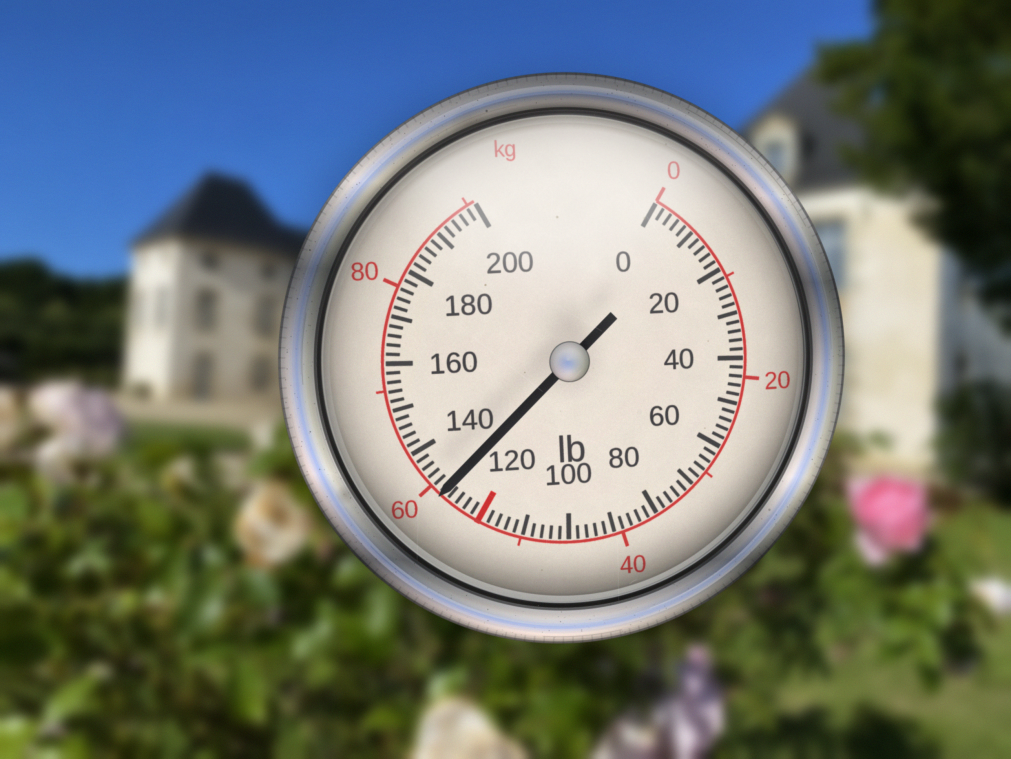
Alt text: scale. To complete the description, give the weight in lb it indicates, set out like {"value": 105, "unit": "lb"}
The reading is {"value": 130, "unit": "lb"}
